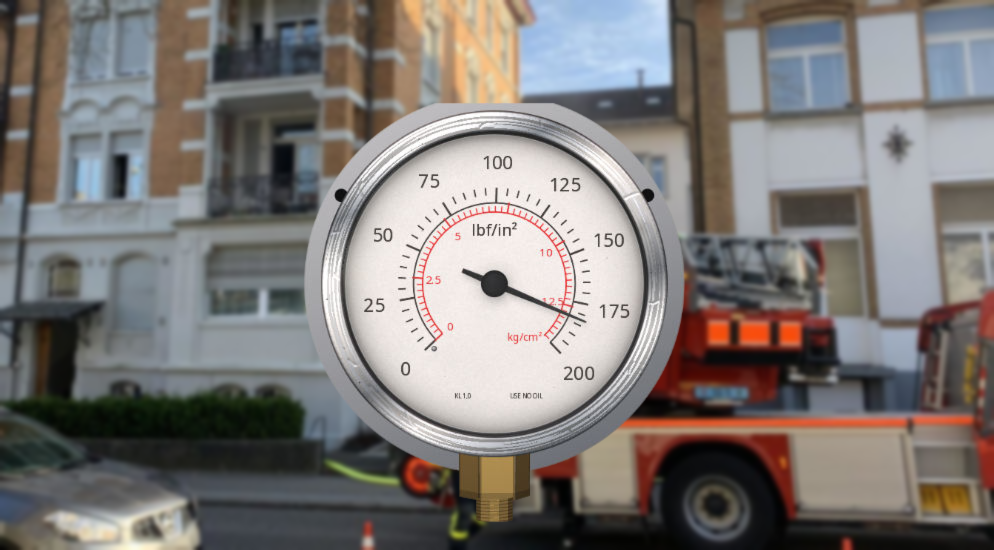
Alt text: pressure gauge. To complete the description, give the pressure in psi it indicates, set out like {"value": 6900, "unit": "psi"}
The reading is {"value": 182.5, "unit": "psi"}
